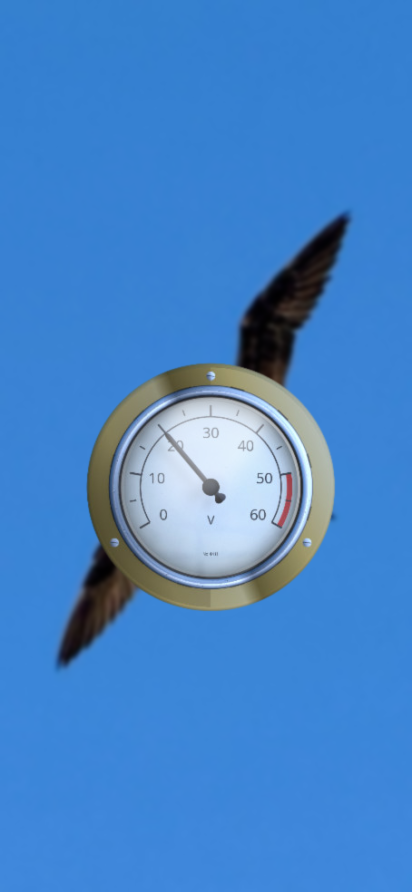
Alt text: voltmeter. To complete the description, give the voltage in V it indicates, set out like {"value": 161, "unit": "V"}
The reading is {"value": 20, "unit": "V"}
